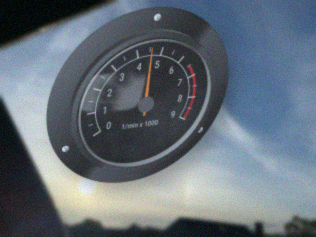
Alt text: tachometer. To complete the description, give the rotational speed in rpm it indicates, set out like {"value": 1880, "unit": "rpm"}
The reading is {"value": 4500, "unit": "rpm"}
